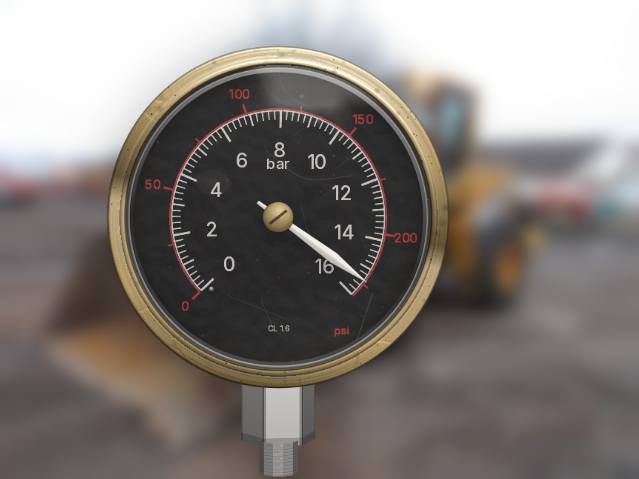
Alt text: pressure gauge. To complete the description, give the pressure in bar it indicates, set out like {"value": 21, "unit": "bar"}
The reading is {"value": 15.4, "unit": "bar"}
